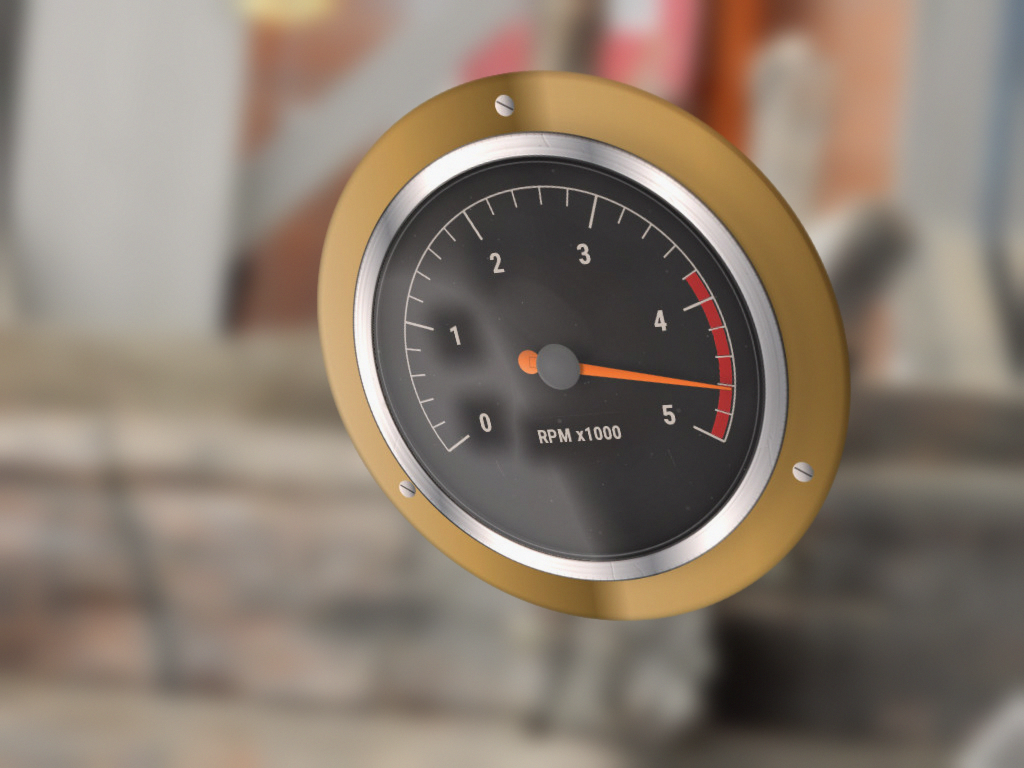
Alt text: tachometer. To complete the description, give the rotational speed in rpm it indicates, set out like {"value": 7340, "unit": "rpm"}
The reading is {"value": 4600, "unit": "rpm"}
